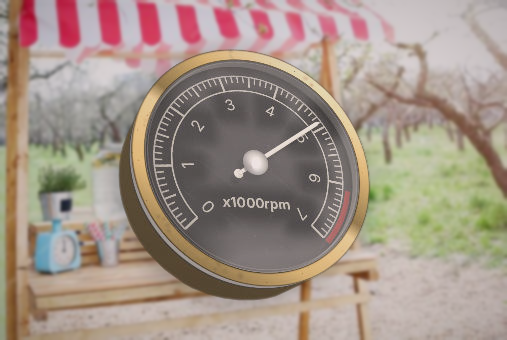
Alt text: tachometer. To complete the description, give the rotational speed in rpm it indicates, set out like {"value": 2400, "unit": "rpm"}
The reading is {"value": 4900, "unit": "rpm"}
